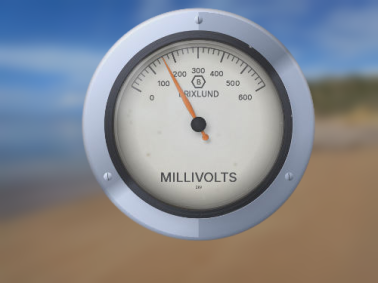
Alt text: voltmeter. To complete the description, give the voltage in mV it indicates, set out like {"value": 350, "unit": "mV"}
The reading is {"value": 160, "unit": "mV"}
